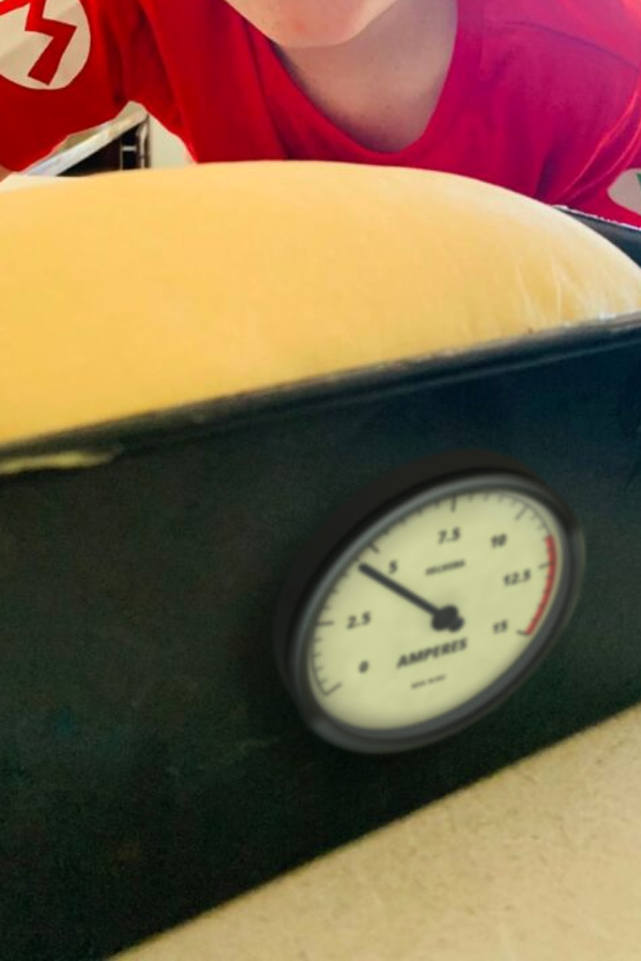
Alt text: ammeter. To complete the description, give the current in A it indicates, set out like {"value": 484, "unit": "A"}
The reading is {"value": 4.5, "unit": "A"}
